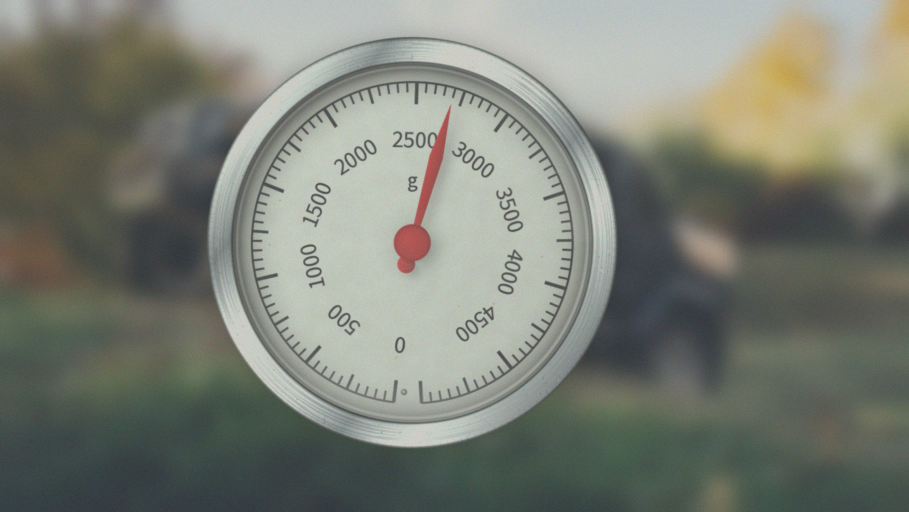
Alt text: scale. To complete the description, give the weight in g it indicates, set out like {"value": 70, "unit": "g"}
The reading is {"value": 2700, "unit": "g"}
